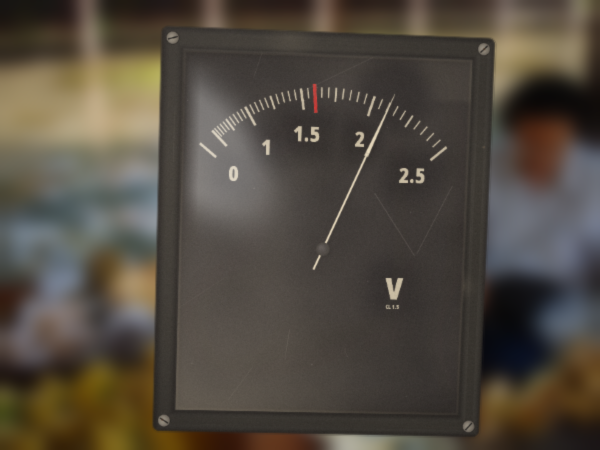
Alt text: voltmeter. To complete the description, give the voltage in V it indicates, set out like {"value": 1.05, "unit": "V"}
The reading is {"value": 2.1, "unit": "V"}
